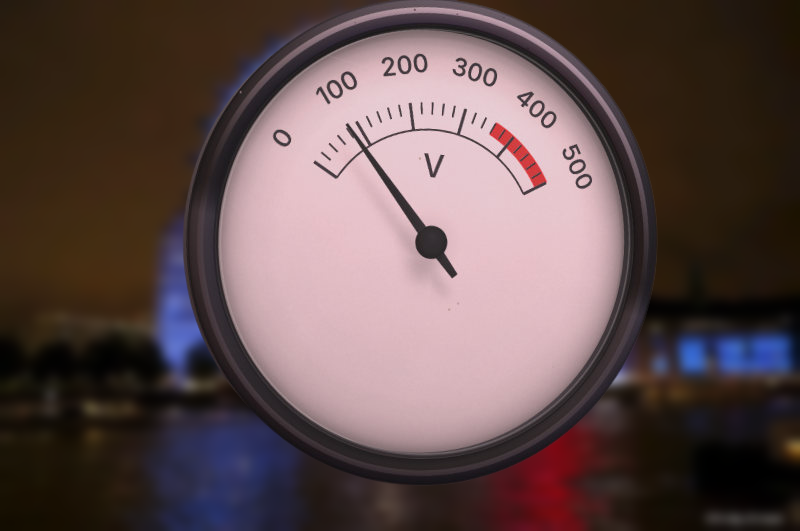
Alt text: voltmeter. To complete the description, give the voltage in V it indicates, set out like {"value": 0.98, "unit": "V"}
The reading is {"value": 80, "unit": "V"}
